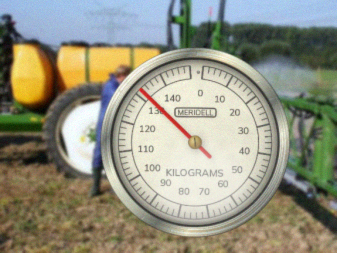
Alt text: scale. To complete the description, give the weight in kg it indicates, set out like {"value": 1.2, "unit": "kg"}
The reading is {"value": 132, "unit": "kg"}
